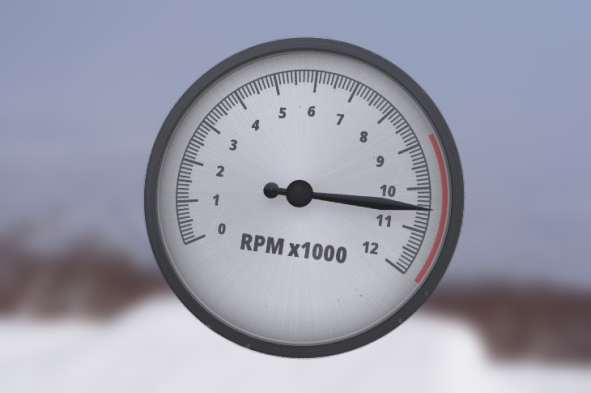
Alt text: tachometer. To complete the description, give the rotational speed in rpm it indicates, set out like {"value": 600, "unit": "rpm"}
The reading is {"value": 10500, "unit": "rpm"}
